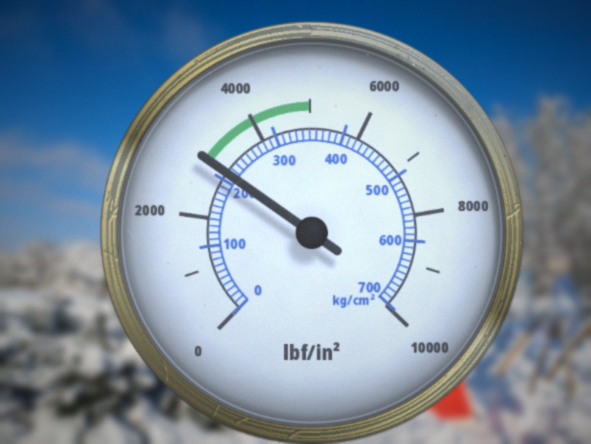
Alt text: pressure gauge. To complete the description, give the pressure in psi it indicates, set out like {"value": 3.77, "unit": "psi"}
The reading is {"value": 3000, "unit": "psi"}
